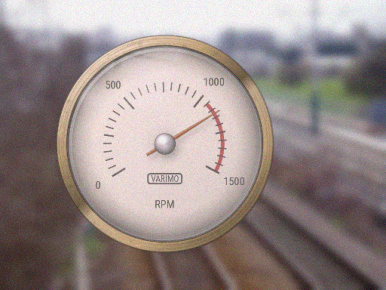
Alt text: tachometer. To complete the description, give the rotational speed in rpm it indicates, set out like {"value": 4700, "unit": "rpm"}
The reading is {"value": 1125, "unit": "rpm"}
